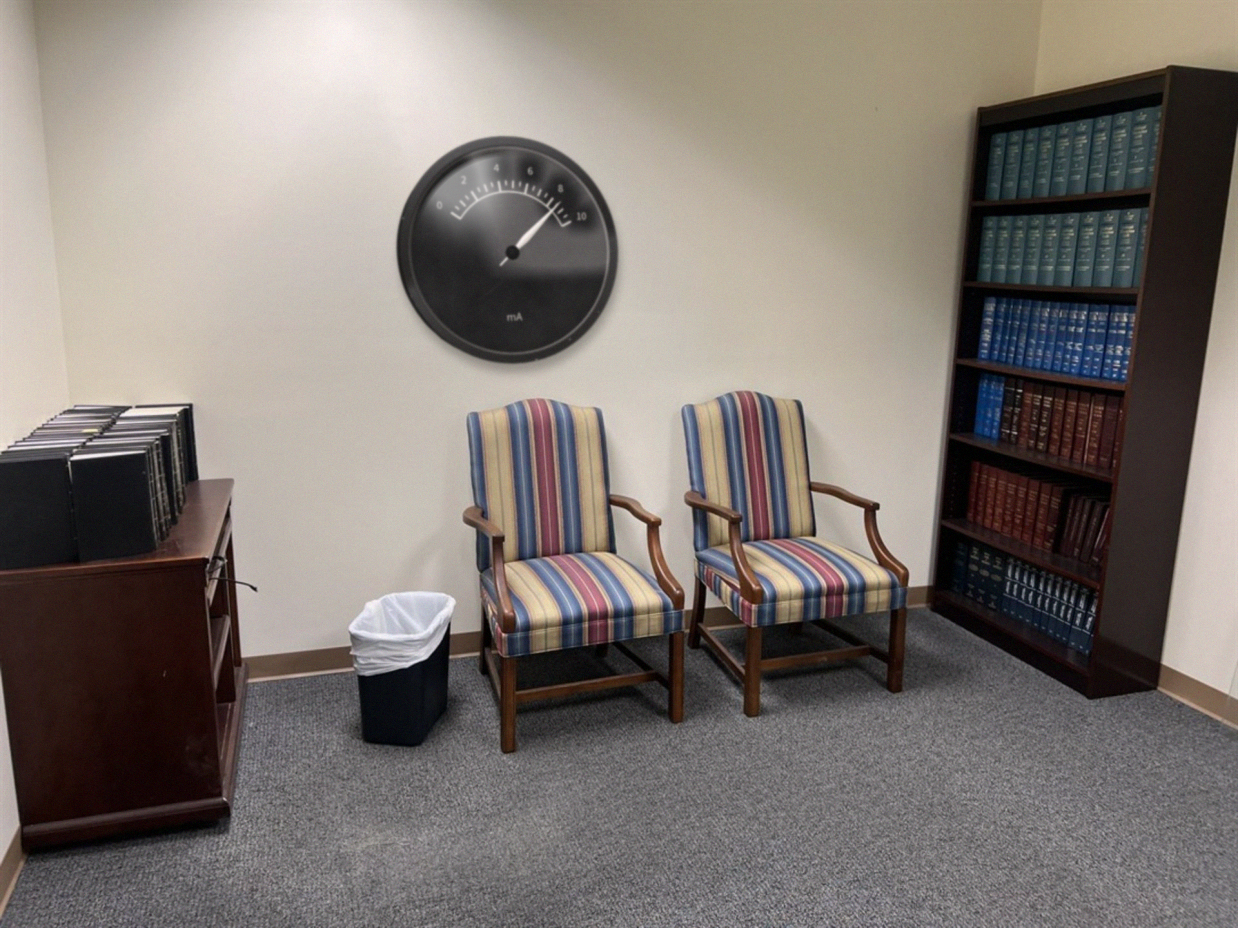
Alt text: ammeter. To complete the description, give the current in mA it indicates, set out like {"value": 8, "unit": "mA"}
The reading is {"value": 8.5, "unit": "mA"}
